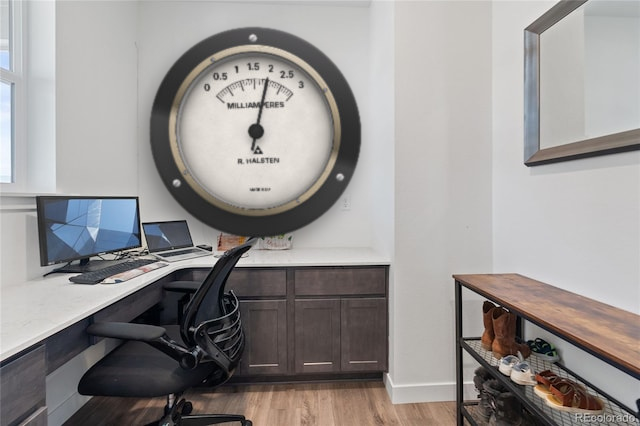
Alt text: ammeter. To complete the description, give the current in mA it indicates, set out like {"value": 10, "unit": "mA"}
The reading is {"value": 2, "unit": "mA"}
